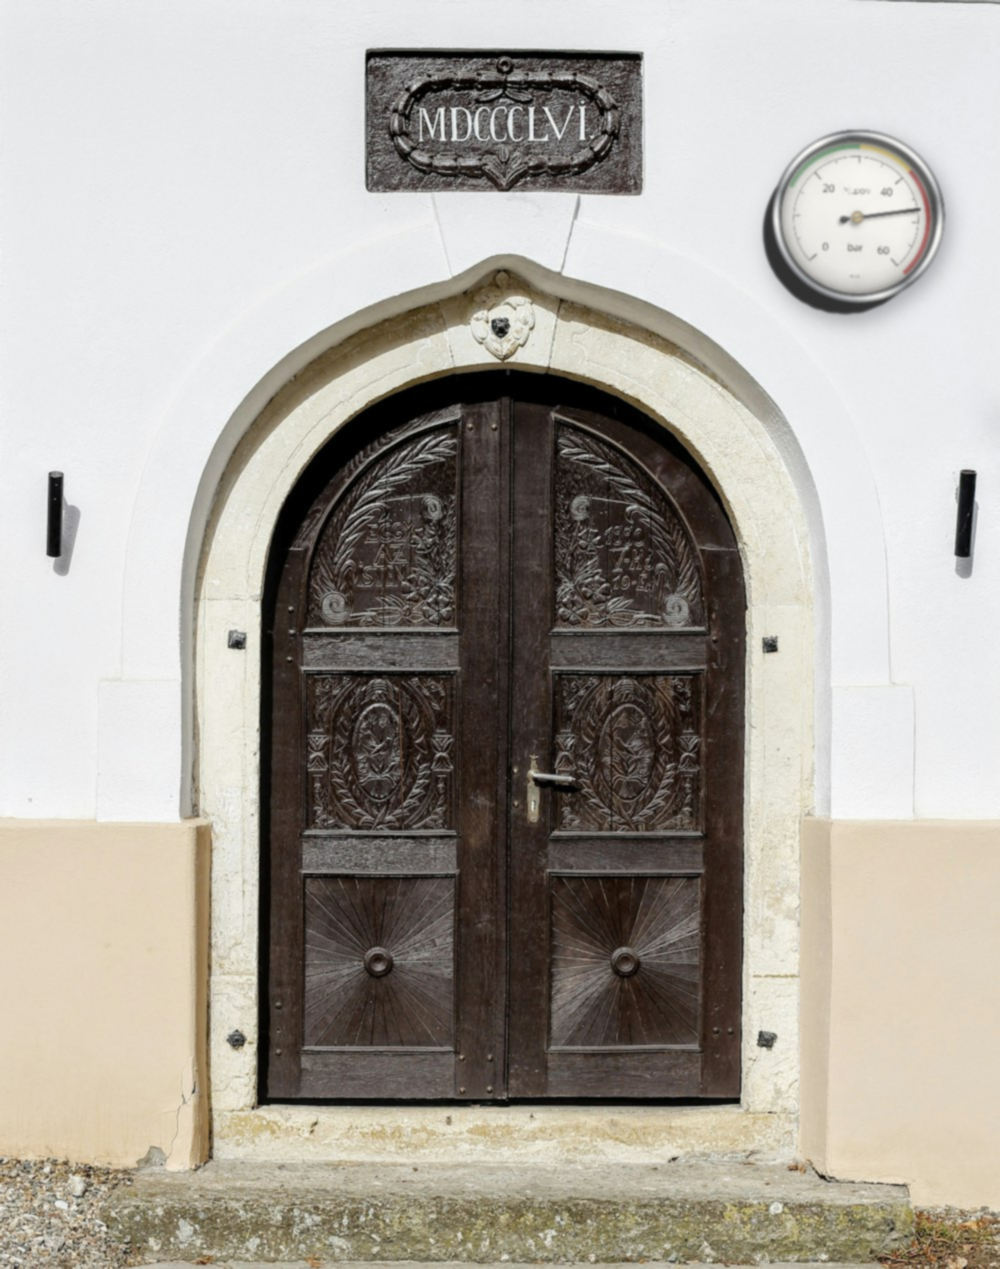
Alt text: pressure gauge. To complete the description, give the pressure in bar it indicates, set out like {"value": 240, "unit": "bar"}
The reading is {"value": 47.5, "unit": "bar"}
